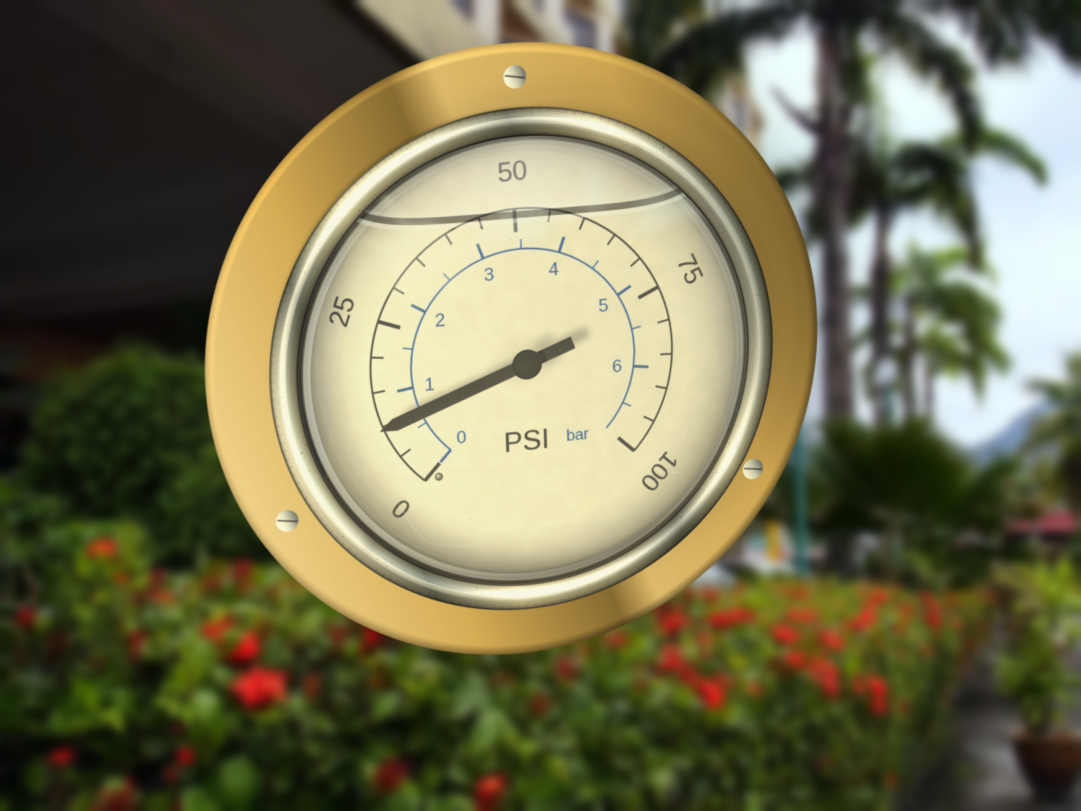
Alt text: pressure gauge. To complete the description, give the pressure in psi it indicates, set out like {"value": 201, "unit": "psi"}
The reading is {"value": 10, "unit": "psi"}
